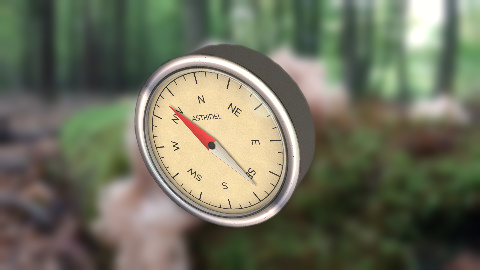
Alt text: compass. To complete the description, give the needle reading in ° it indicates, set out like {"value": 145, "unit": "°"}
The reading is {"value": 320, "unit": "°"}
